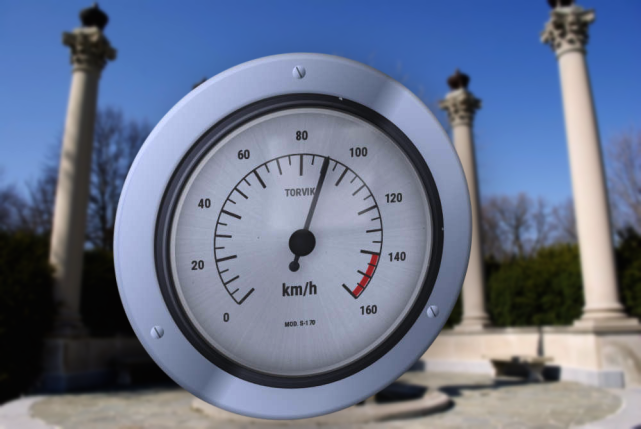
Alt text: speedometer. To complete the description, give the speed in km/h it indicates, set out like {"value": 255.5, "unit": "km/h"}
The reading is {"value": 90, "unit": "km/h"}
